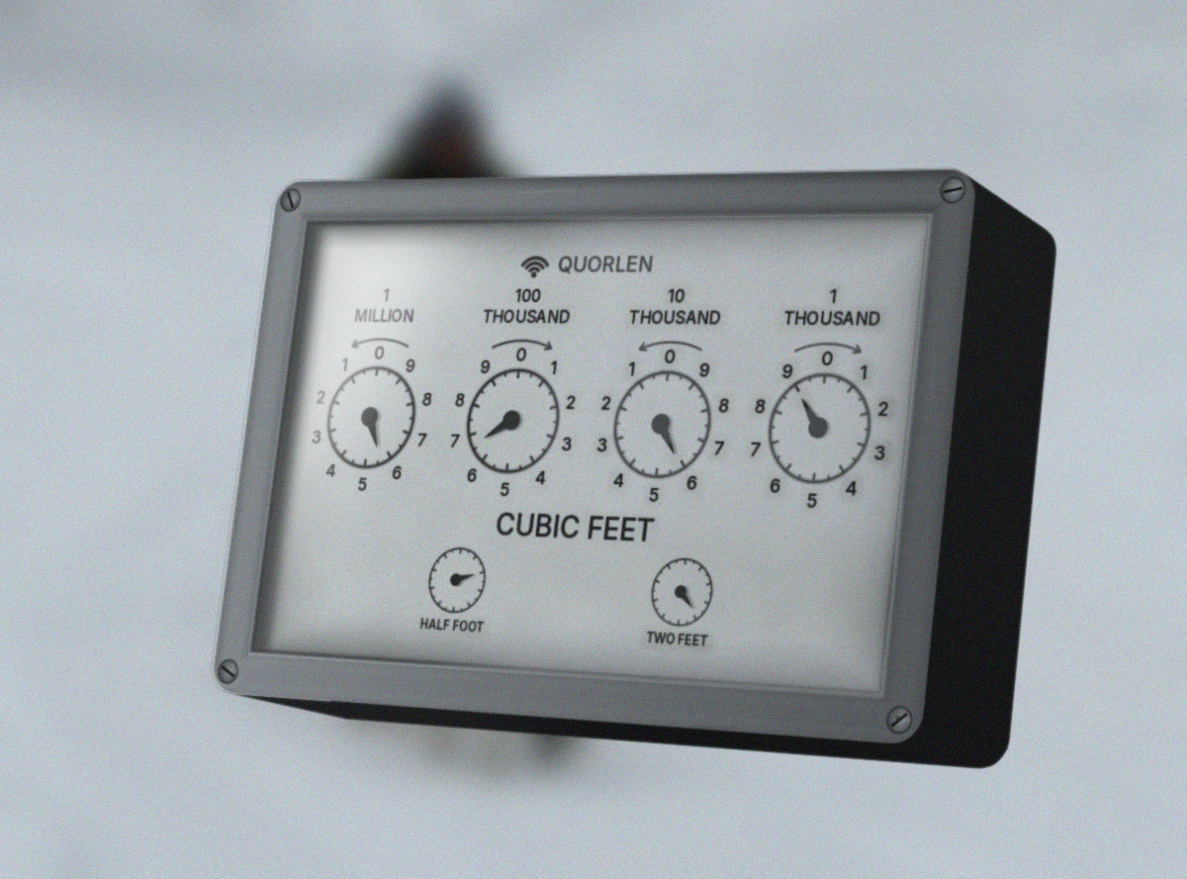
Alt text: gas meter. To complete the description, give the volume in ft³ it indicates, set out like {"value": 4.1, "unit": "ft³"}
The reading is {"value": 565900, "unit": "ft³"}
